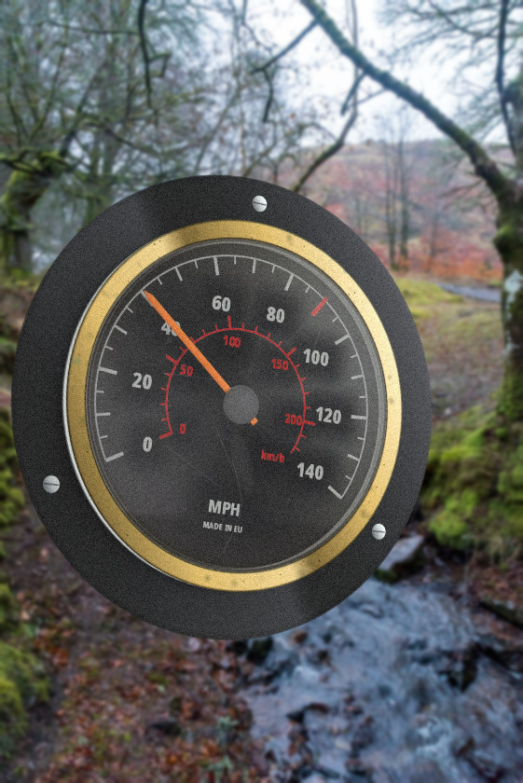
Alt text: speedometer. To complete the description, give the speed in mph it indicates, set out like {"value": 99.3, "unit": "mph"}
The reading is {"value": 40, "unit": "mph"}
